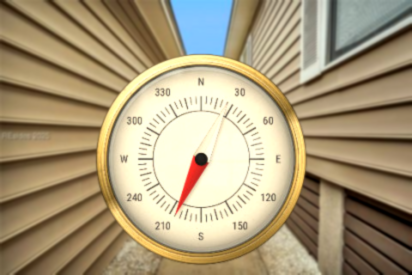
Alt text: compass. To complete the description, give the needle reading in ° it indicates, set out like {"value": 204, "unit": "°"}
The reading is {"value": 205, "unit": "°"}
